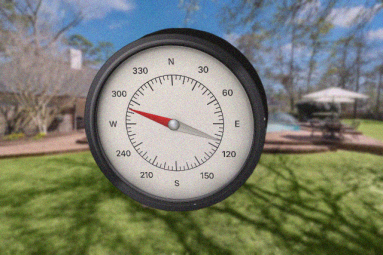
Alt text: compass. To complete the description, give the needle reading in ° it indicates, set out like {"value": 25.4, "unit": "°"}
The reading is {"value": 290, "unit": "°"}
